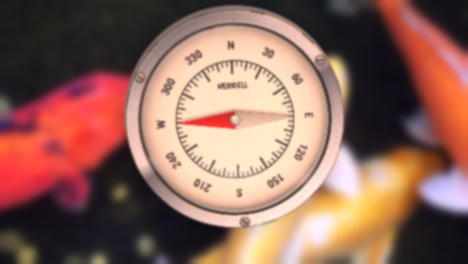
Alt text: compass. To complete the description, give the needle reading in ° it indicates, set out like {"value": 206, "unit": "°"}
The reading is {"value": 270, "unit": "°"}
